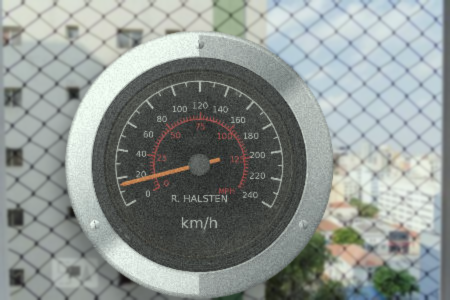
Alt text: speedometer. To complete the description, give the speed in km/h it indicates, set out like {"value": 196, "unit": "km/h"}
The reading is {"value": 15, "unit": "km/h"}
